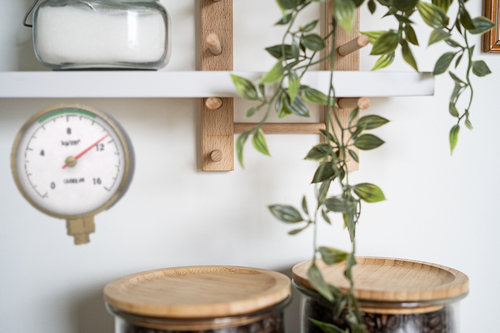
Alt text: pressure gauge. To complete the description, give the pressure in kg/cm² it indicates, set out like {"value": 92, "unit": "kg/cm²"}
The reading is {"value": 11.5, "unit": "kg/cm²"}
